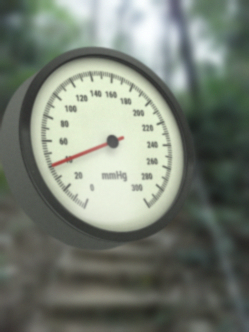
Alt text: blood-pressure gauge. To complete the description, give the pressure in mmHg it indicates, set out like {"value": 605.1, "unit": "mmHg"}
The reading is {"value": 40, "unit": "mmHg"}
